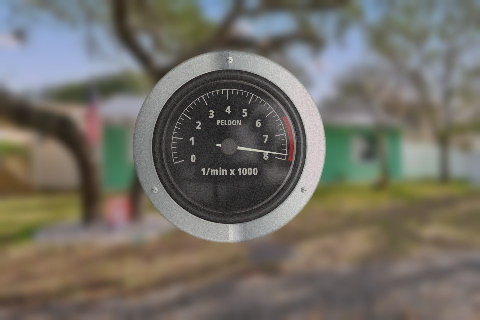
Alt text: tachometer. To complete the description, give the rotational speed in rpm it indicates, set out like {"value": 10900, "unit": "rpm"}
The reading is {"value": 7800, "unit": "rpm"}
